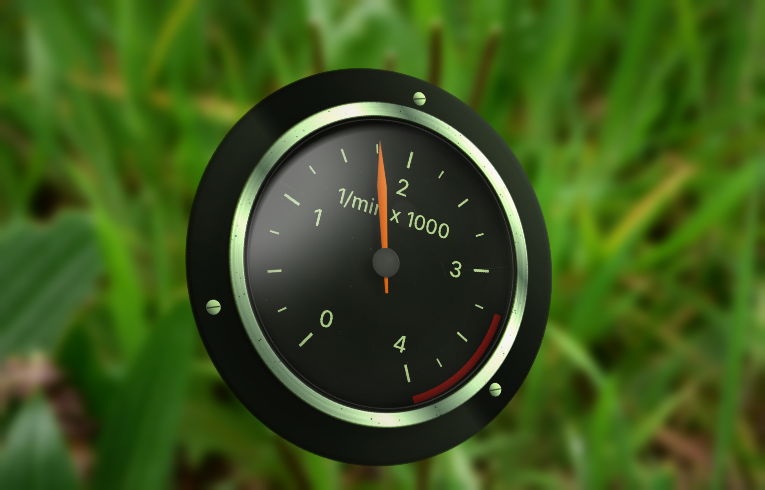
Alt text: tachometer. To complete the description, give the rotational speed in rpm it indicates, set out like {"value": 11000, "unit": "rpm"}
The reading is {"value": 1750, "unit": "rpm"}
